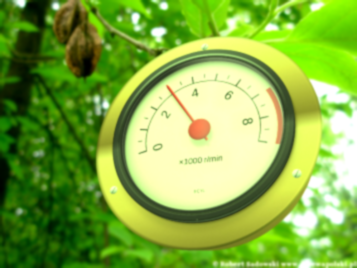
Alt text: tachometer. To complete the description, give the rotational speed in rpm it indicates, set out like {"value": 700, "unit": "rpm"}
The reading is {"value": 3000, "unit": "rpm"}
